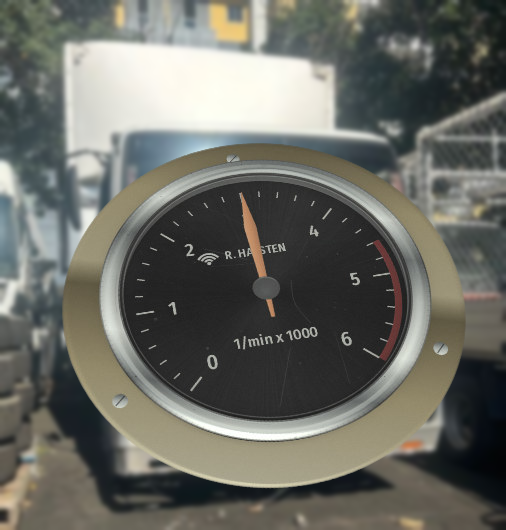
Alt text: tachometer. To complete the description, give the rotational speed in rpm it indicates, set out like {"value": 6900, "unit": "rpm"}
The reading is {"value": 3000, "unit": "rpm"}
